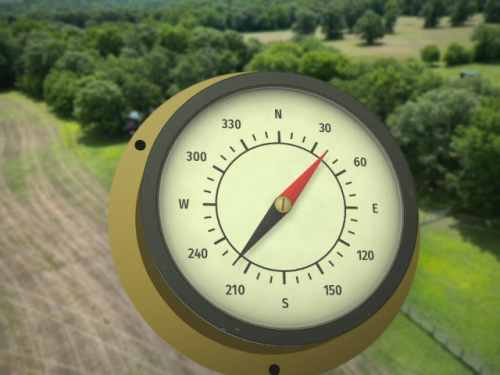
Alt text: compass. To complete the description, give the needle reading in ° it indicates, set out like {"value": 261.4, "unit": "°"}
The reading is {"value": 40, "unit": "°"}
